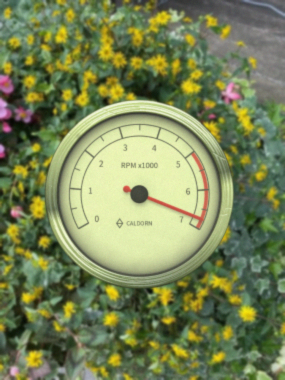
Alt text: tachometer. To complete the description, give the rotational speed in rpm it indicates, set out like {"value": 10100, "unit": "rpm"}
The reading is {"value": 6750, "unit": "rpm"}
